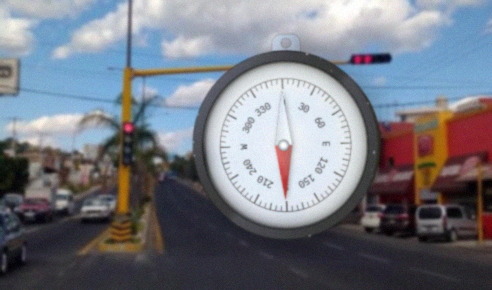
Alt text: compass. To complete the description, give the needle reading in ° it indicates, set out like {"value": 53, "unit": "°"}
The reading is {"value": 180, "unit": "°"}
